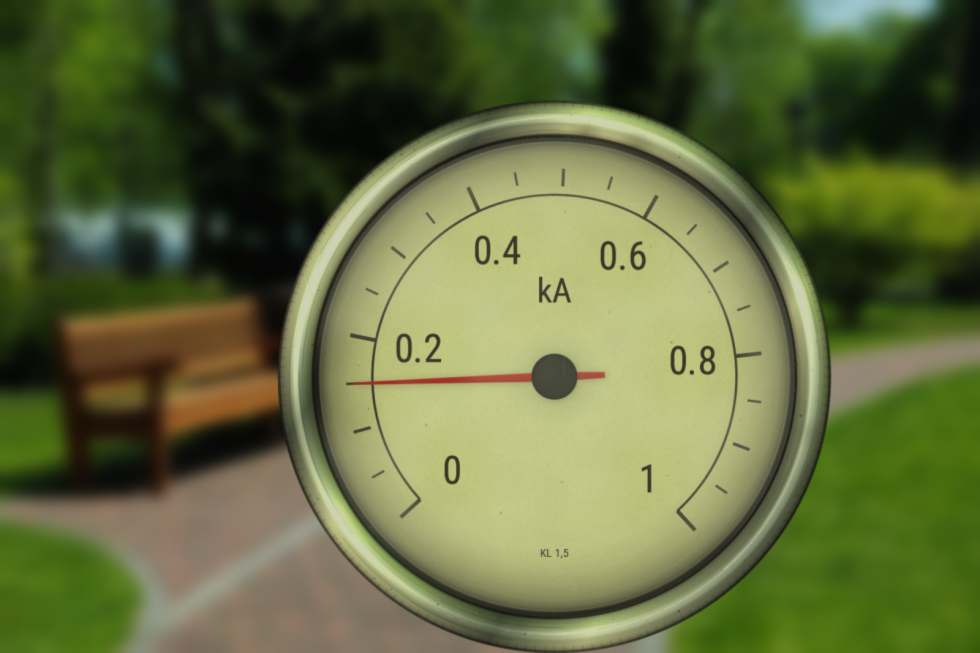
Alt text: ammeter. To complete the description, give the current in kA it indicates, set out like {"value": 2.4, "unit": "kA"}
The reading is {"value": 0.15, "unit": "kA"}
